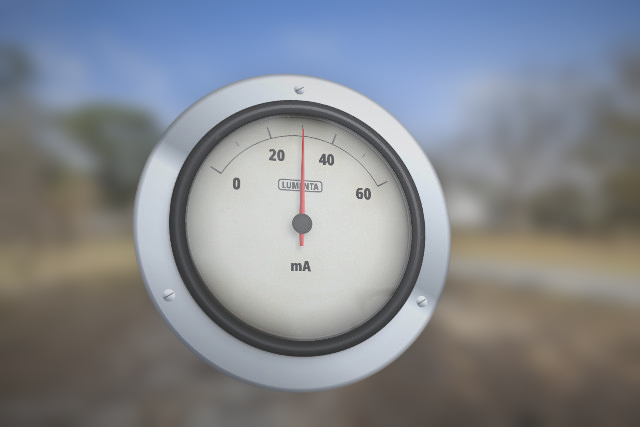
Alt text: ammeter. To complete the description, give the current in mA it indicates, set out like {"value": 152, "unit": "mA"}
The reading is {"value": 30, "unit": "mA"}
